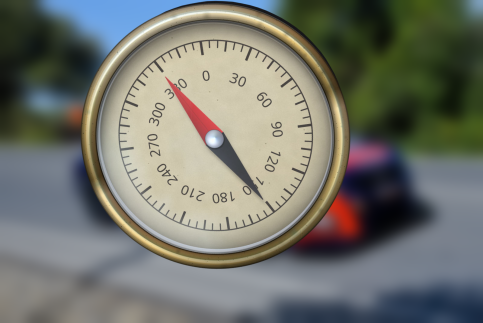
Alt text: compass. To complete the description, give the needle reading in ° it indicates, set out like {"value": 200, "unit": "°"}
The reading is {"value": 330, "unit": "°"}
